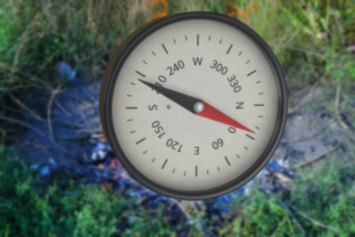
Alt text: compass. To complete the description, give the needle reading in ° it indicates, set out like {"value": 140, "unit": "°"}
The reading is {"value": 25, "unit": "°"}
